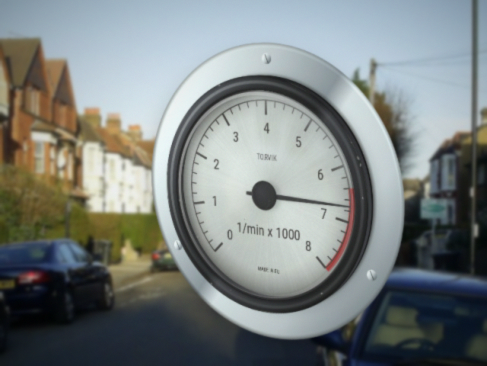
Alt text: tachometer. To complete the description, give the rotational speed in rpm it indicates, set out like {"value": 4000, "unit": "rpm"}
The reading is {"value": 6700, "unit": "rpm"}
